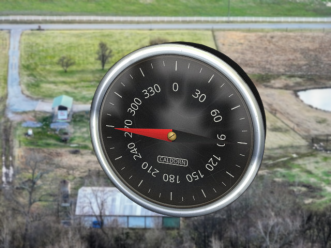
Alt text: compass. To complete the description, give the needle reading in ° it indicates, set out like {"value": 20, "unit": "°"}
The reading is {"value": 270, "unit": "°"}
